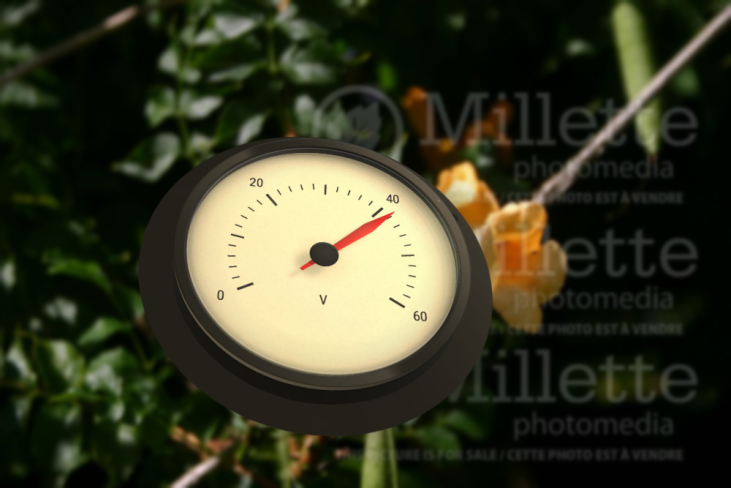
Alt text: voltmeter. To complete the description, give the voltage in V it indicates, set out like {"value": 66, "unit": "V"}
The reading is {"value": 42, "unit": "V"}
